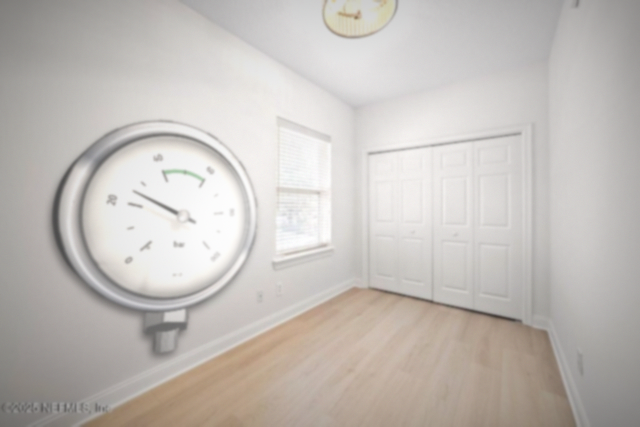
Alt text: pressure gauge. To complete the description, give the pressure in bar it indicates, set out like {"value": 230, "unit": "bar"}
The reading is {"value": 25, "unit": "bar"}
